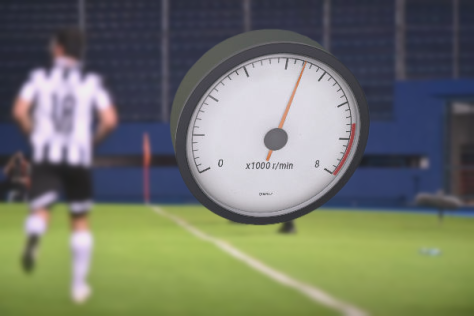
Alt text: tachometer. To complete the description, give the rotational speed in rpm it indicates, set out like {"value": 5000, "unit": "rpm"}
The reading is {"value": 4400, "unit": "rpm"}
